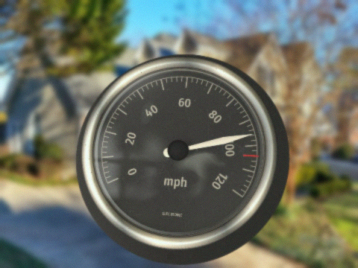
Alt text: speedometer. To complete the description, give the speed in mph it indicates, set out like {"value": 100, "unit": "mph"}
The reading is {"value": 96, "unit": "mph"}
